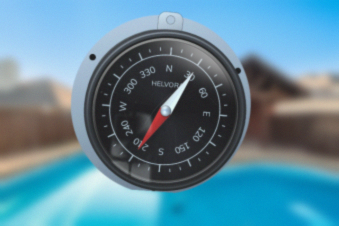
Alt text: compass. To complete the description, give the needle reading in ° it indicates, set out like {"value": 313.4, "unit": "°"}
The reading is {"value": 210, "unit": "°"}
